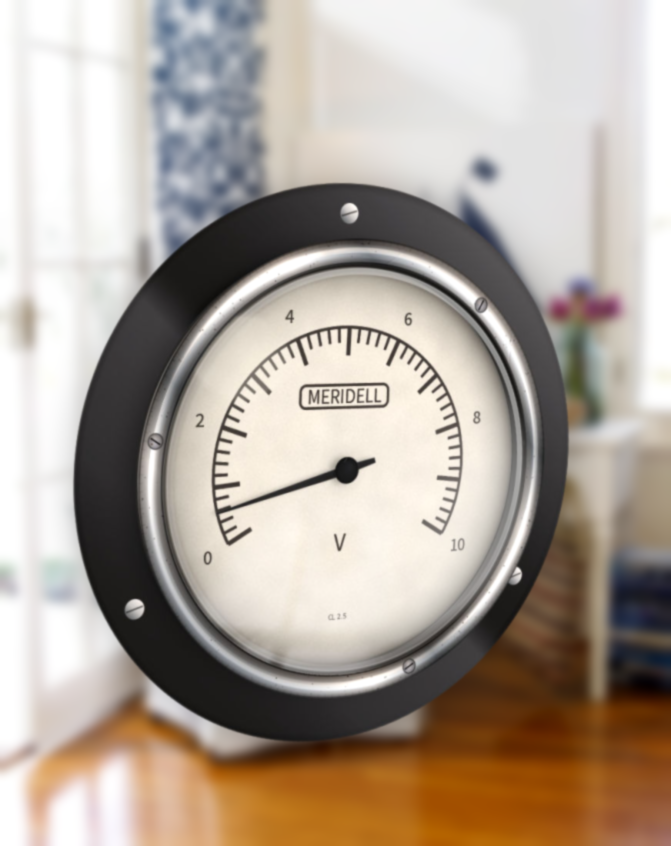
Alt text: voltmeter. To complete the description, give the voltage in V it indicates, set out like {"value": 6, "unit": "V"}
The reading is {"value": 0.6, "unit": "V"}
